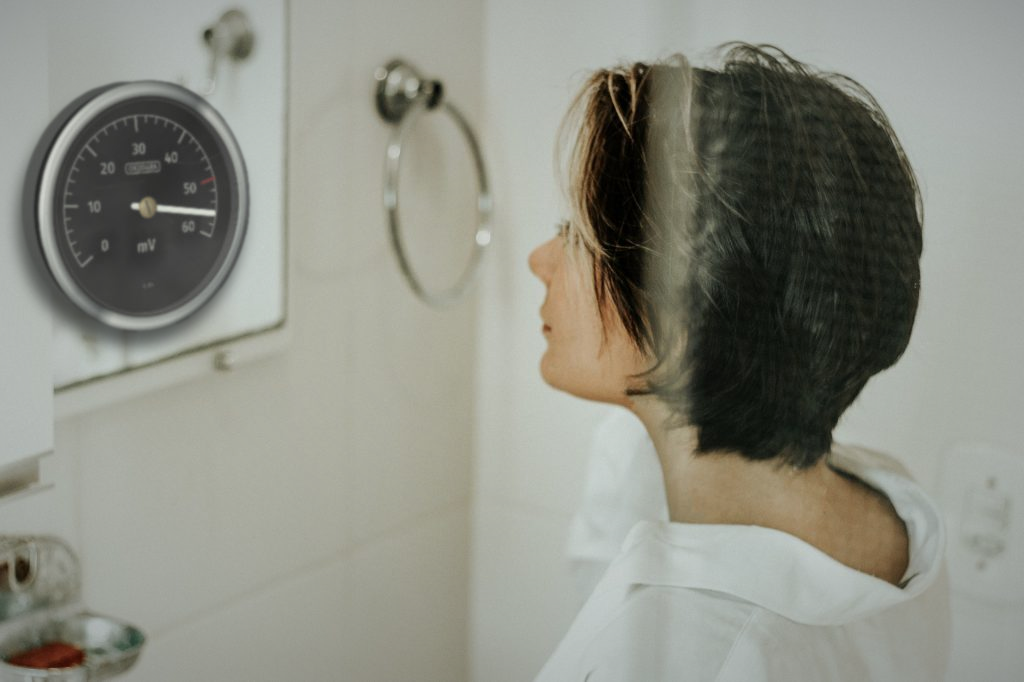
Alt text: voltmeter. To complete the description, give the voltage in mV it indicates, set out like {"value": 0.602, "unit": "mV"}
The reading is {"value": 56, "unit": "mV"}
